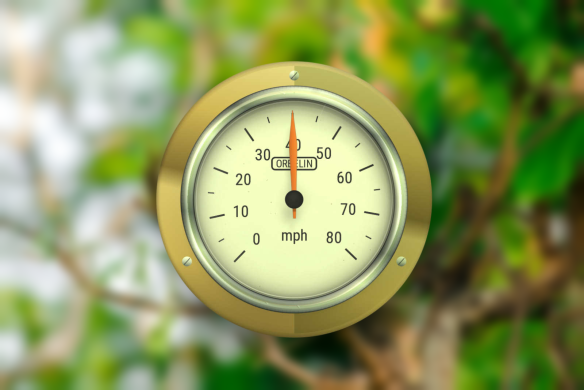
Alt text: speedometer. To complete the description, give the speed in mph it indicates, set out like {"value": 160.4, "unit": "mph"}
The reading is {"value": 40, "unit": "mph"}
